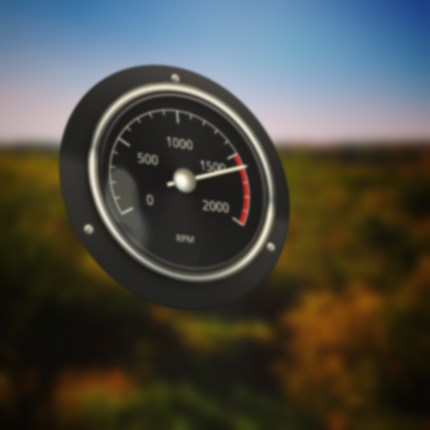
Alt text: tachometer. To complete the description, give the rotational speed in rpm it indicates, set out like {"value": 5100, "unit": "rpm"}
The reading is {"value": 1600, "unit": "rpm"}
